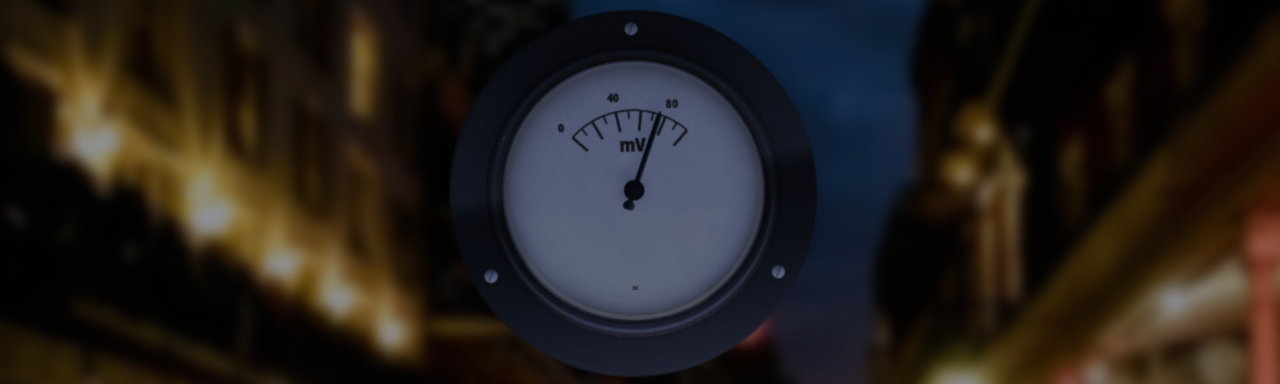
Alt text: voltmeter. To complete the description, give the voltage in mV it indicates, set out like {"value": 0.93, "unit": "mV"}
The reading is {"value": 75, "unit": "mV"}
